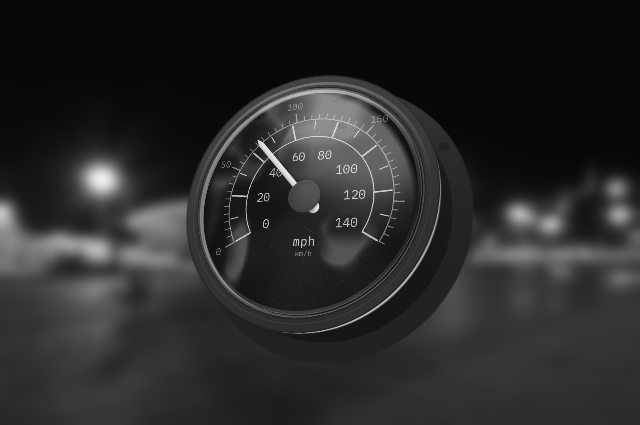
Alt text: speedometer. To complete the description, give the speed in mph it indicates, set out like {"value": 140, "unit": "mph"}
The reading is {"value": 45, "unit": "mph"}
